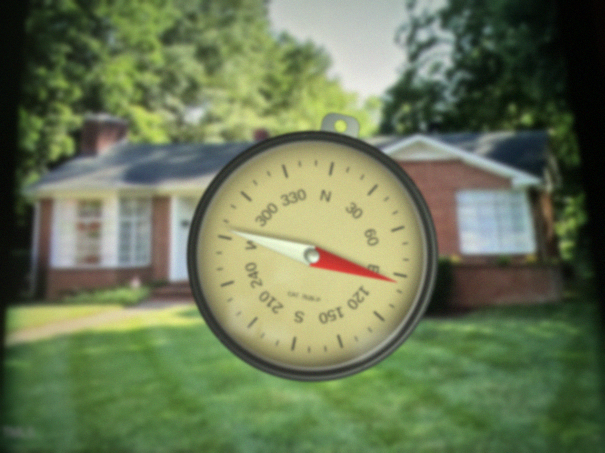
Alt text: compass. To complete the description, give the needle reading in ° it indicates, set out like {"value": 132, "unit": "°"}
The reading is {"value": 95, "unit": "°"}
